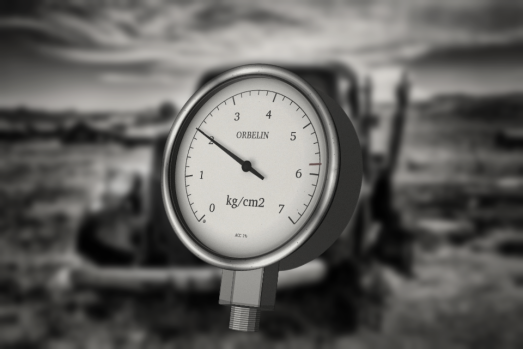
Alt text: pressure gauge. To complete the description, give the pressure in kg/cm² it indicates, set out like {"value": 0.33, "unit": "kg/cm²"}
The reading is {"value": 2, "unit": "kg/cm²"}
